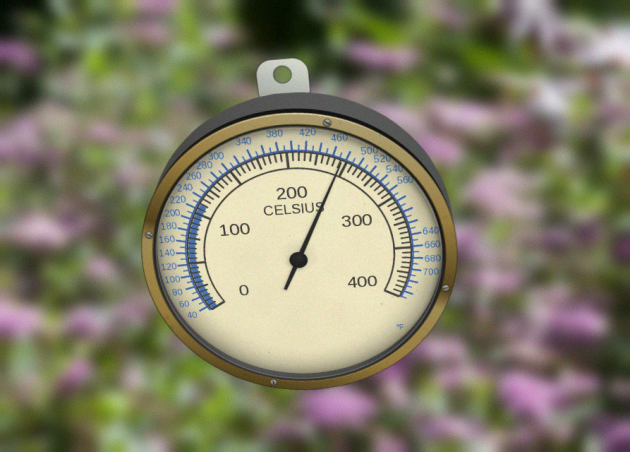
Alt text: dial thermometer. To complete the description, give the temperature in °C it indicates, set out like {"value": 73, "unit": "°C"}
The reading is {"value": 245, "unit": "°C"}
